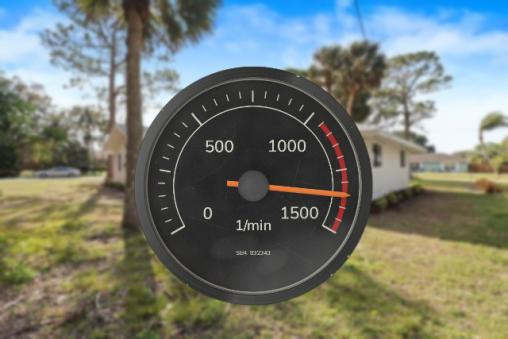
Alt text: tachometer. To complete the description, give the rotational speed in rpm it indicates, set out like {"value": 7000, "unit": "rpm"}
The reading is {"value": 1350, "unit": "rpm"}
